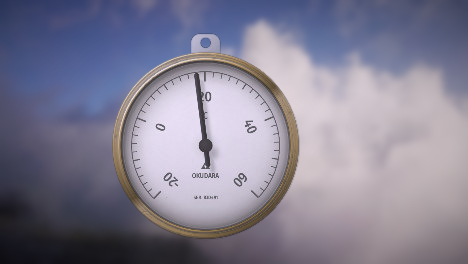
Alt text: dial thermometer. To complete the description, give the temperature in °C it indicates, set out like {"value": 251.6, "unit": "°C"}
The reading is {"value": 18, "unit": "°C"}
